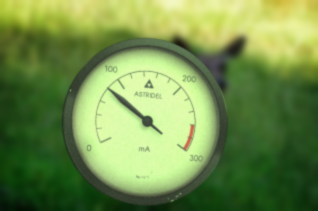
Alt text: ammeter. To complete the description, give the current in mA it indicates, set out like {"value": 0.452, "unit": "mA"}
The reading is {"value": 80, "unit": "mA"}
